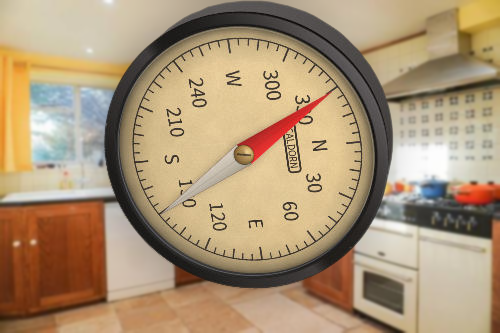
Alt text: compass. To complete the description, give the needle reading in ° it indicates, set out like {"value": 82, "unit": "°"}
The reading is {"value": 330, "unit": "°"}
